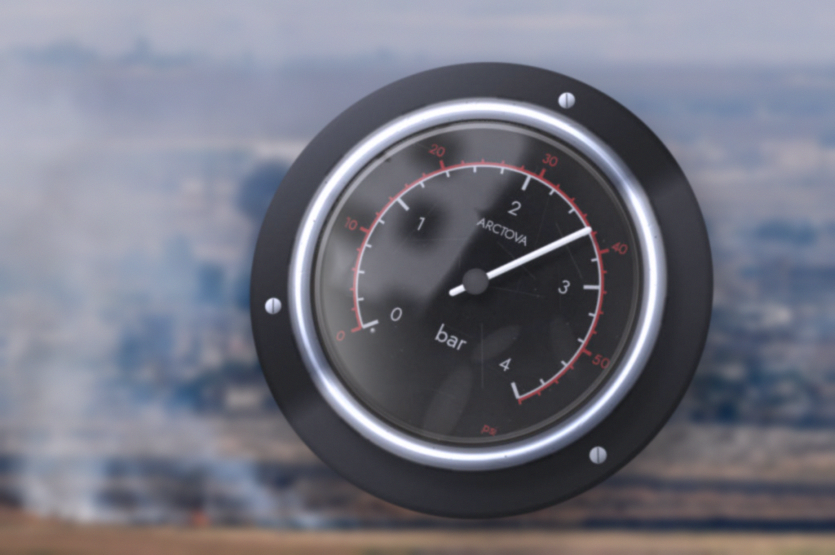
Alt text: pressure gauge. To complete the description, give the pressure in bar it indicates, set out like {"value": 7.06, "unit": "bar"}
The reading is {"value": 2.6, "unit": "bar"}
